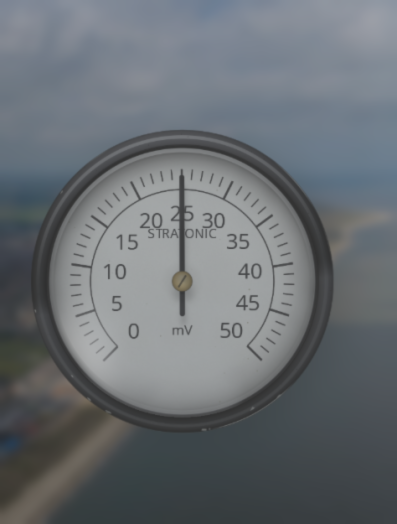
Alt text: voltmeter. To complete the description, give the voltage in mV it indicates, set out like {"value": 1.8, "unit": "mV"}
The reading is {"value": 25, "unit": "mV"}
